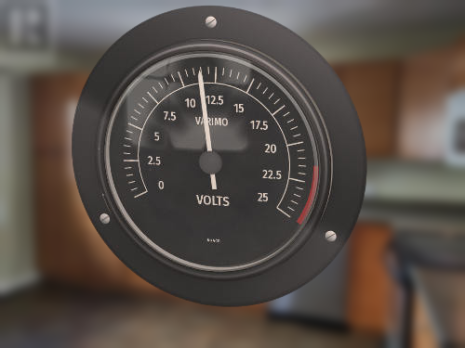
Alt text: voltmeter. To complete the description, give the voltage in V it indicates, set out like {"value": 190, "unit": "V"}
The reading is {"value": 11.5, "unit": "V"}
